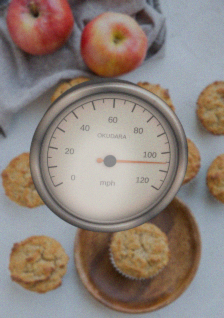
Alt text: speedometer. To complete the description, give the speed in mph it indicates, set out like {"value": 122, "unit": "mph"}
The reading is {"value": 105, "unit": "mph"}
